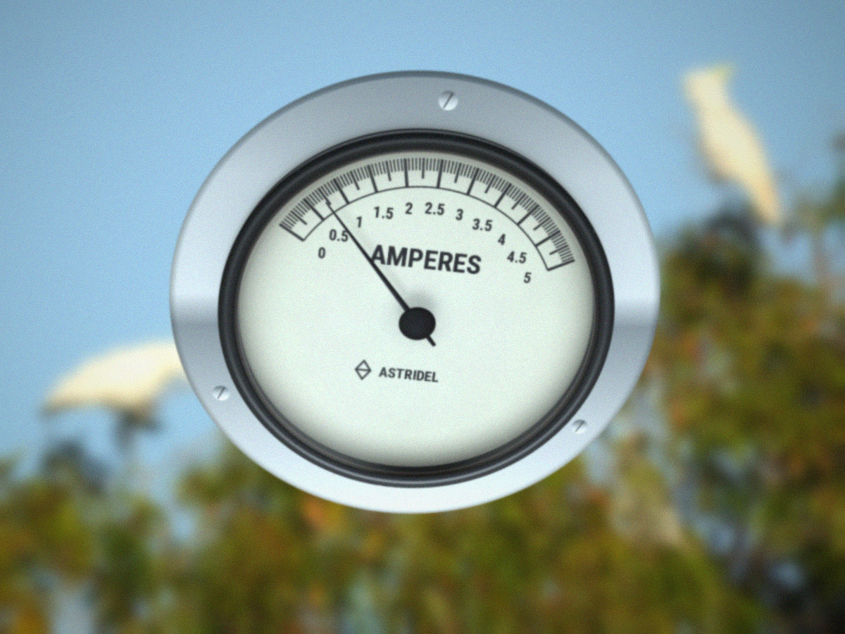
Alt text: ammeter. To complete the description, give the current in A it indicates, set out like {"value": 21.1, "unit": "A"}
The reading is {"value": 0.75, "unit": "A"}
